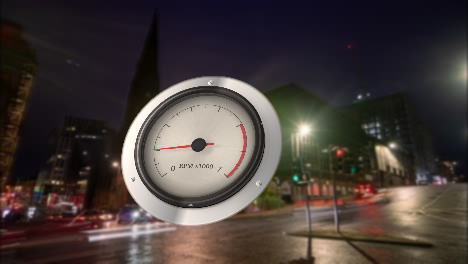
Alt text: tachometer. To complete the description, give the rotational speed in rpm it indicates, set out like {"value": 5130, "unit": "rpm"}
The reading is {"value": 1000, "unit": "rpm"}
